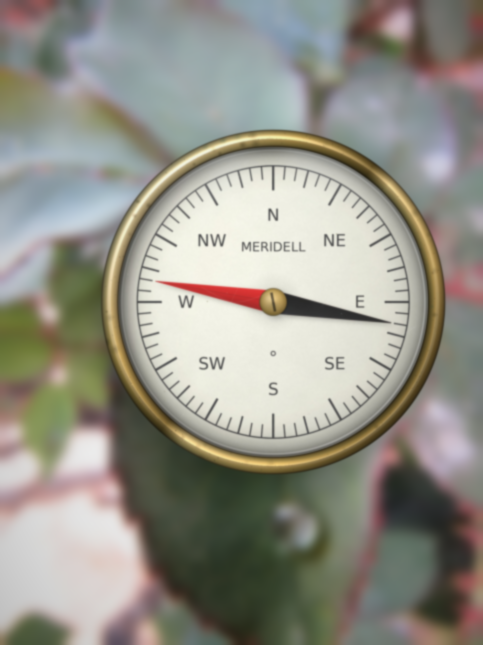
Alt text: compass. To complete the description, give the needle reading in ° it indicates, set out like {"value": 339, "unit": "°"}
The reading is {"value": 280, "unit": "°"}
